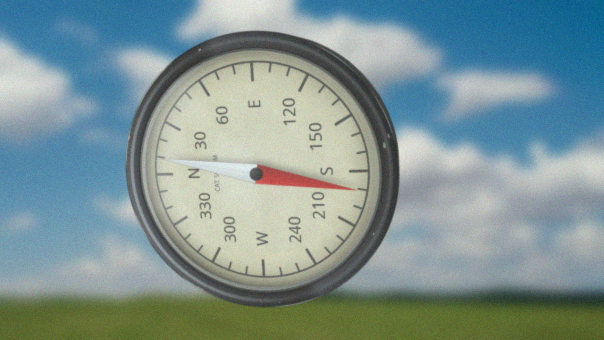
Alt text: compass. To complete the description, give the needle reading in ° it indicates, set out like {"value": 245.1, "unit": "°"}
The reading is {"value": 190, "unit": "°"}
